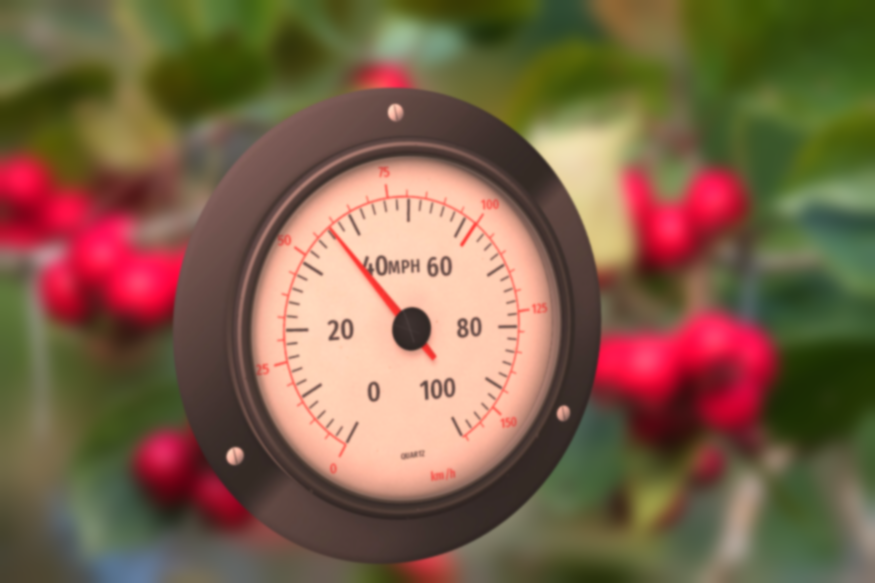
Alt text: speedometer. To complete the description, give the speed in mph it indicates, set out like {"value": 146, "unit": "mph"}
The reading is {"value": 36, "unit": "mph"}
